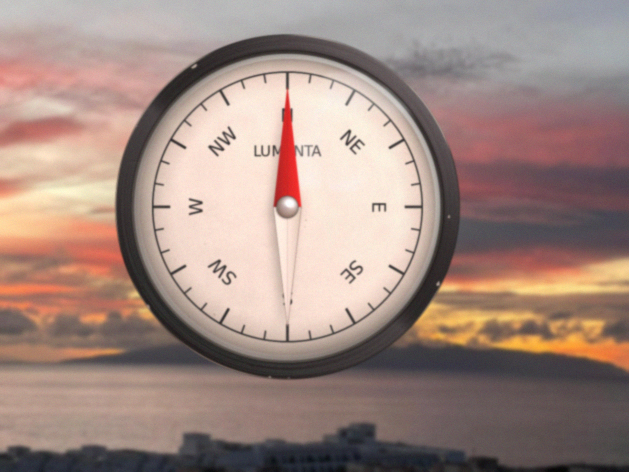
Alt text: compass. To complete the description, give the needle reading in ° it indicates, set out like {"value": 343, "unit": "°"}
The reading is {"value": 0, "unit": "°"}
